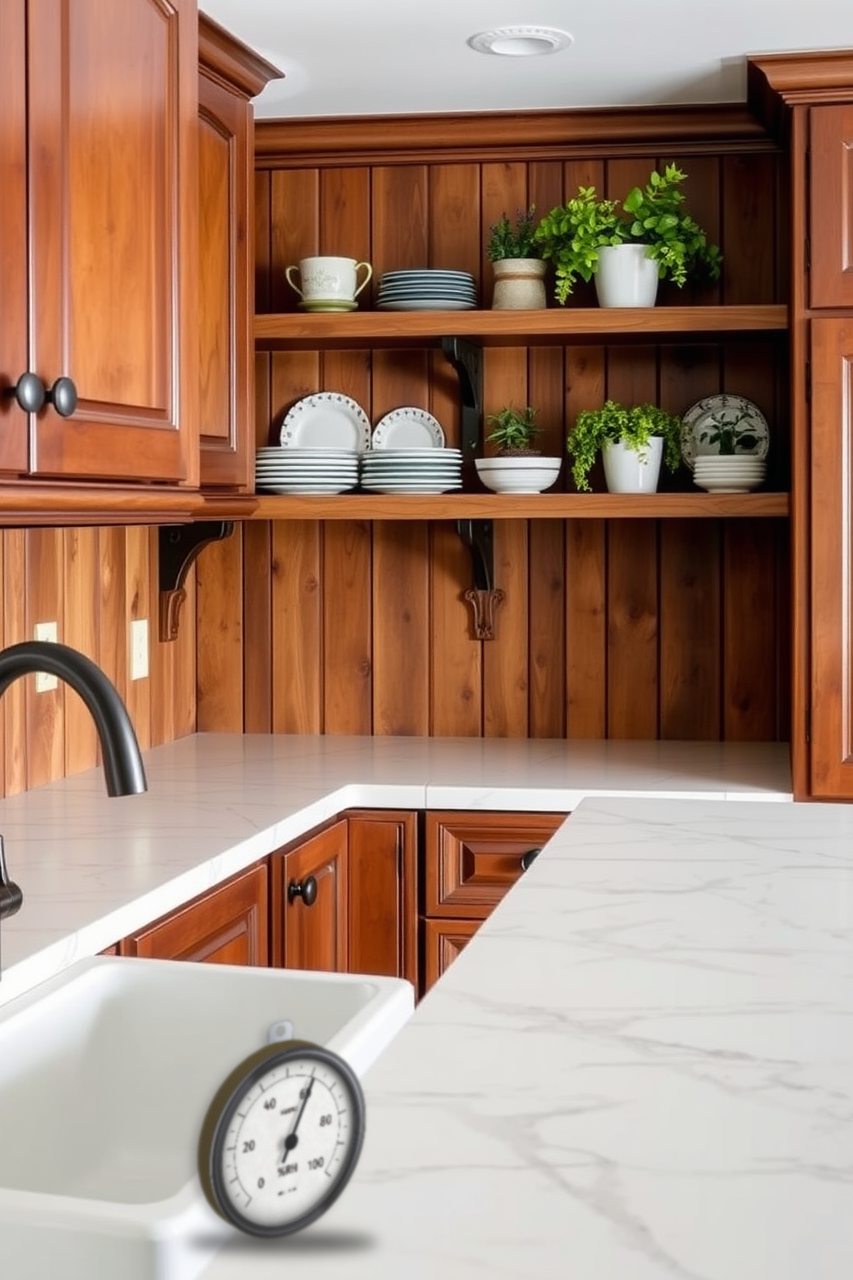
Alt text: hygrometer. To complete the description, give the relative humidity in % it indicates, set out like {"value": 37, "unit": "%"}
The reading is {"value": 60, "unit": "%"}
